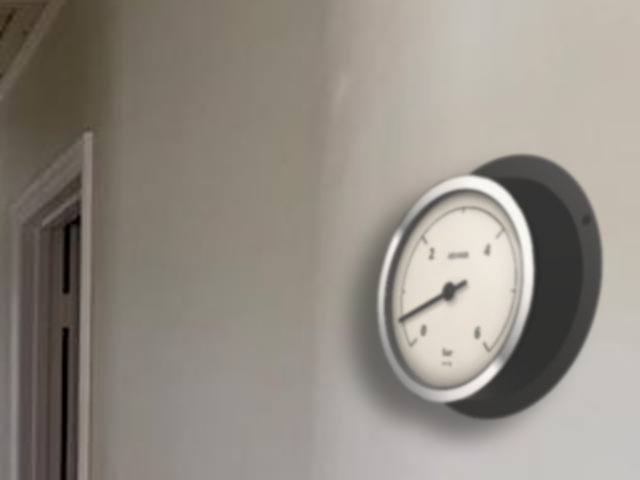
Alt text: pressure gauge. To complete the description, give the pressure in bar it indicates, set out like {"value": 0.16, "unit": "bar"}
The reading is {"value": 0.5, "unit": "bar"}
